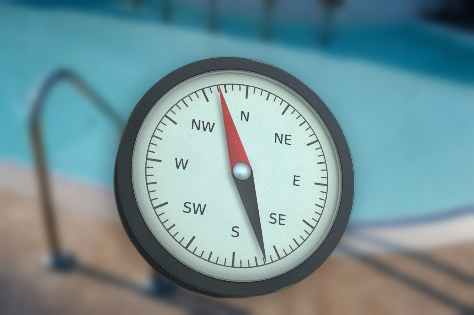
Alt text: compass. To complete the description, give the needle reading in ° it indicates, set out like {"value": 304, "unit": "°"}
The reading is {"value": 340, "unit": "°"}
